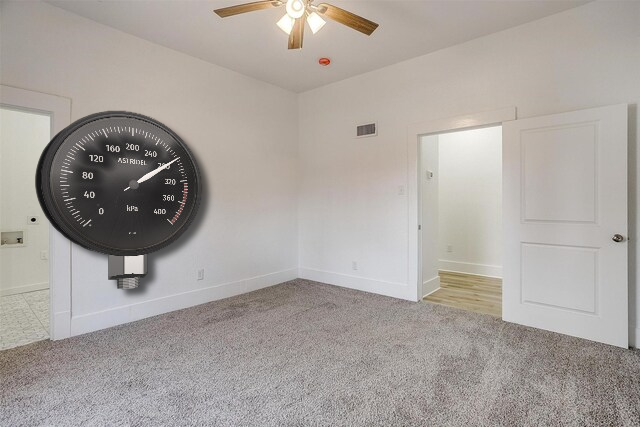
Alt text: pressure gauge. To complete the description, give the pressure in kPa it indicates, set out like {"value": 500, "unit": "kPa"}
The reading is {"value": 280, "unit": "kPa"}
